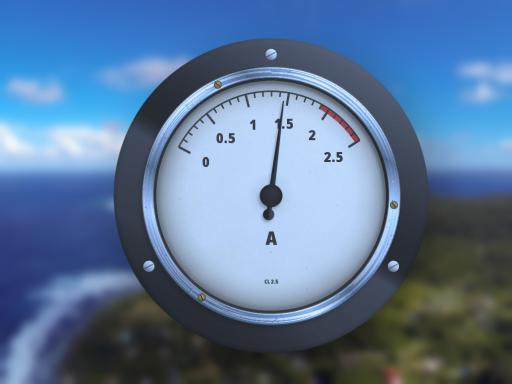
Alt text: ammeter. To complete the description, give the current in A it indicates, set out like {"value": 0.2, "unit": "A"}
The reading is {"value": 1.45, "unit": "A"}
